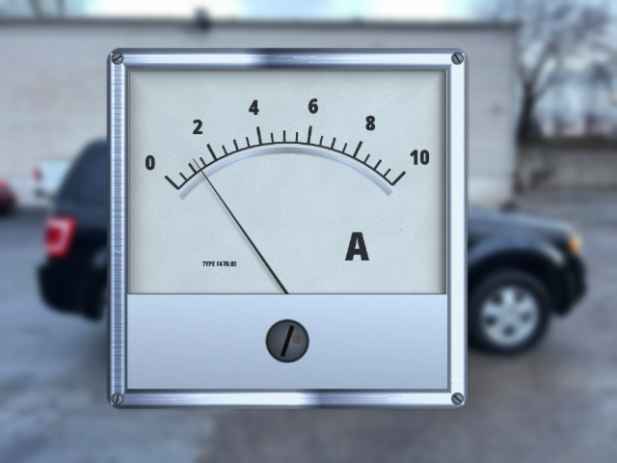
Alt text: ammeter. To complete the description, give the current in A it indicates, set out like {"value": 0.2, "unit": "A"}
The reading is {"value": 1.25, "unit": "A"}
